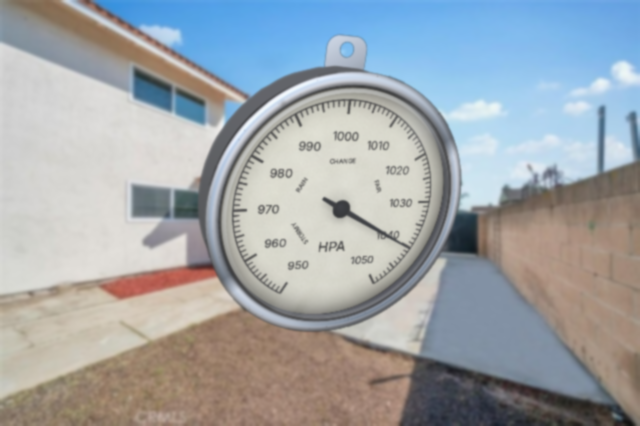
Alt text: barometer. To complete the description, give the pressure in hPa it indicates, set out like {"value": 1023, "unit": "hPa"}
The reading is {"value": 1040, "unit": "hPa"}
